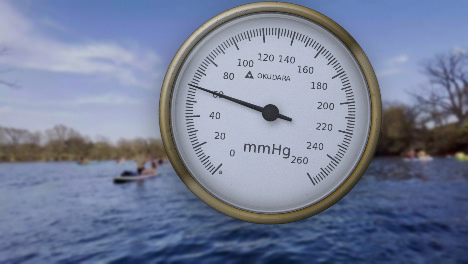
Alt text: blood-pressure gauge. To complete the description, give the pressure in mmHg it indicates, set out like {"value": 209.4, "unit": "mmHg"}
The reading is {"value": 60, "unit": "mmHg"}
